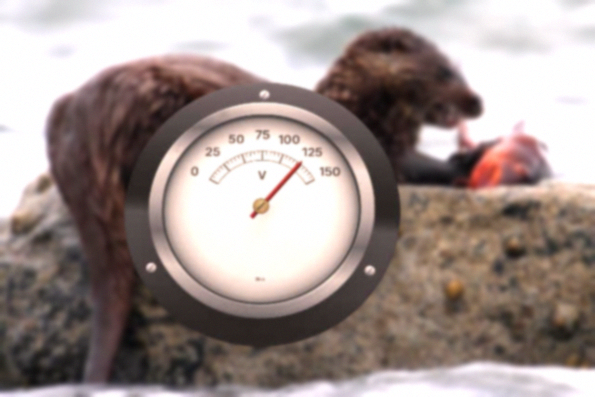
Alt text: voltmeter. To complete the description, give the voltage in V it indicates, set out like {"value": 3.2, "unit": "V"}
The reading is {"value": 125, "unit": "V"}
